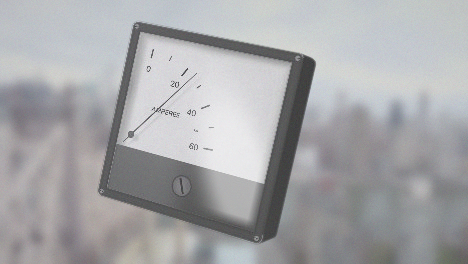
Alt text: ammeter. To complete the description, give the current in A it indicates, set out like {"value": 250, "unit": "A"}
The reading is {"value": 25, "unit": "A"}
